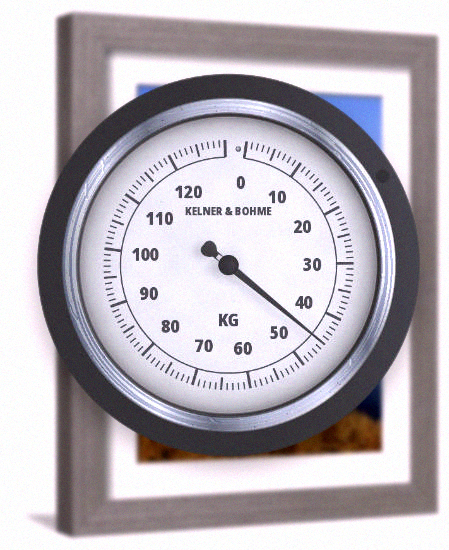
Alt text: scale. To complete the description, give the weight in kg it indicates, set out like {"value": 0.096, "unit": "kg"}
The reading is {"value": 45, "unit": "kg"}
